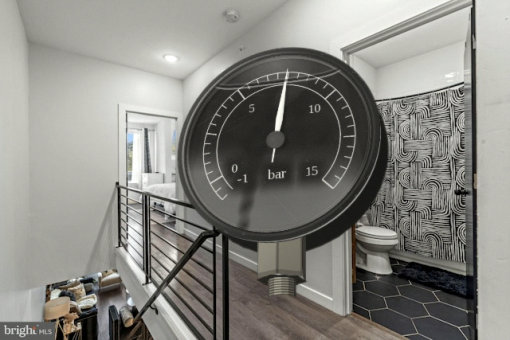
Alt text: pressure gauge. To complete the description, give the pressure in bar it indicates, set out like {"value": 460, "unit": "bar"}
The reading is {"value": 7.5, "unit": "bar"}
